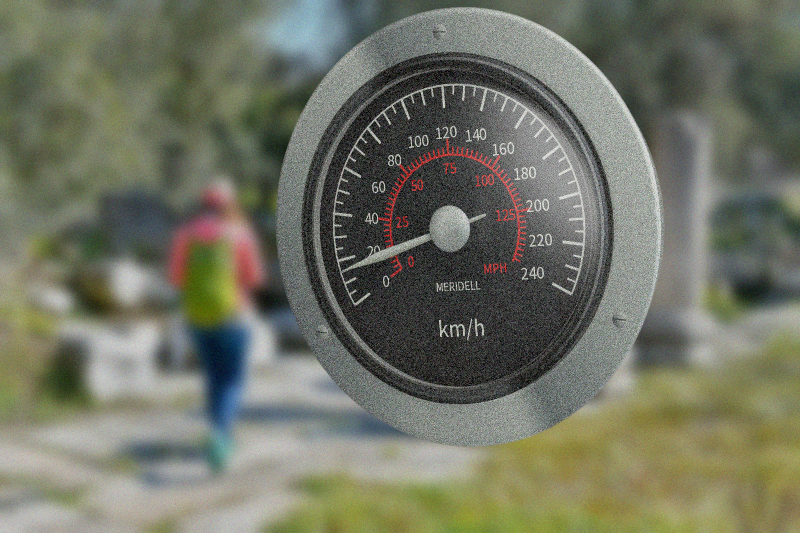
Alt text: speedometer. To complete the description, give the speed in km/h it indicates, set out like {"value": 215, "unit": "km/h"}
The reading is {"value": 15, "unit": "km/h"}
